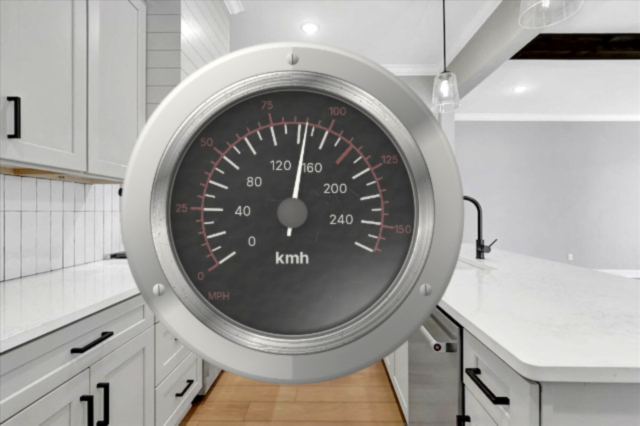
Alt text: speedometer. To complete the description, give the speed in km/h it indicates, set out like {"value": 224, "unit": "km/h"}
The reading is {"value": 145, "unit": "km/h"}
